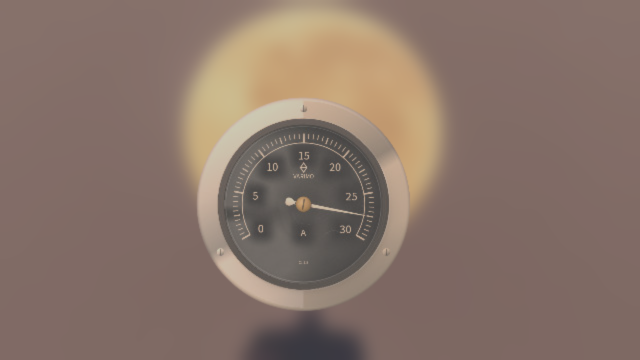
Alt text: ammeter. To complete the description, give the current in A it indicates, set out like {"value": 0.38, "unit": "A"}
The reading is {"value": 27.5, "unit": "A"}
